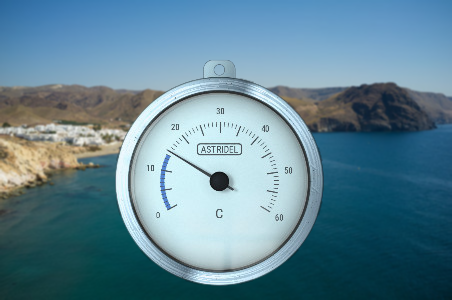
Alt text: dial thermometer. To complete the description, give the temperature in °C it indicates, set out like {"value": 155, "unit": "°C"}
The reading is {"value": 15, "unit": "°C"}
